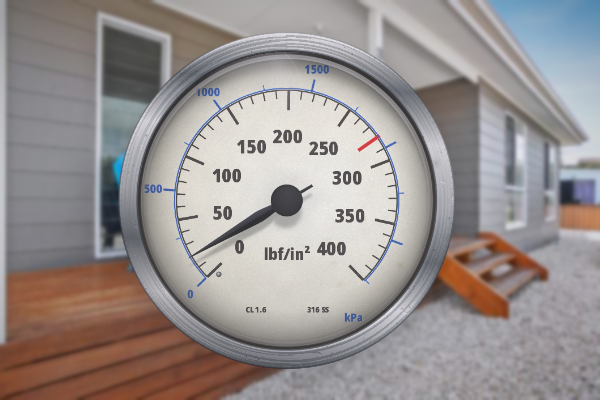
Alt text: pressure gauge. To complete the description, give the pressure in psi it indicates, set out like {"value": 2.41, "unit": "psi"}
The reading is {"value": 20, "unit": "psi"}
